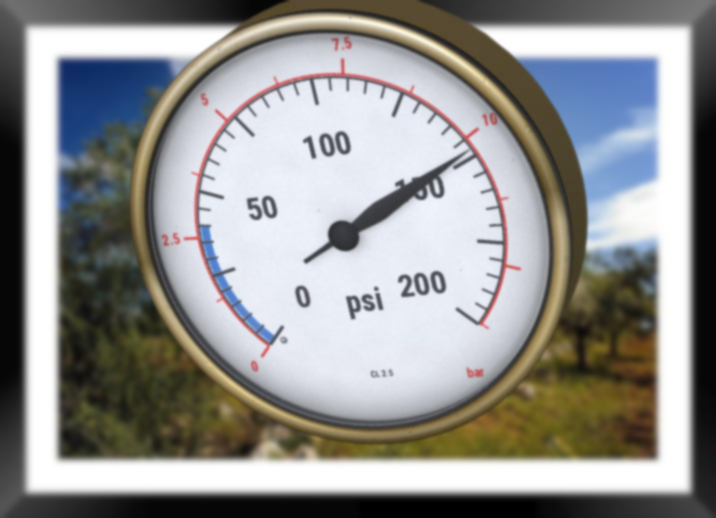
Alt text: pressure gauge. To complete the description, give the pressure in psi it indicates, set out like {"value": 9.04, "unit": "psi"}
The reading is {"value": 147.5, "unit": "psi"}
